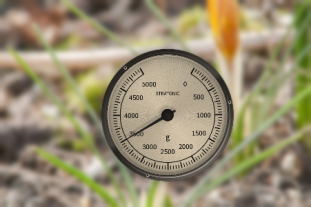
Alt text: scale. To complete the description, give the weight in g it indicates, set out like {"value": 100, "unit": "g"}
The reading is {"value": 3500, "unit": "g"}
